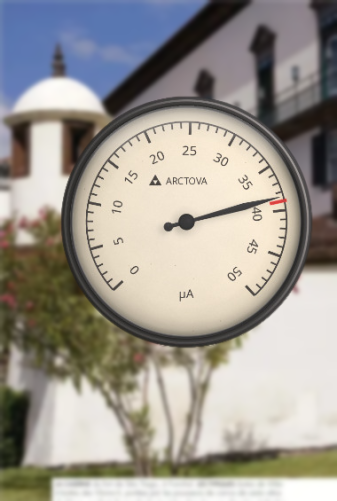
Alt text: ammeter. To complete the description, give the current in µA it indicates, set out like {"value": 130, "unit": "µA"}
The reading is {"value": 38.5, "unit": "µA"}
